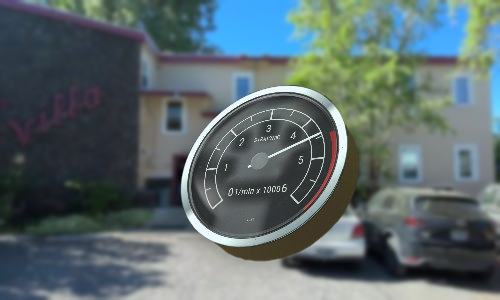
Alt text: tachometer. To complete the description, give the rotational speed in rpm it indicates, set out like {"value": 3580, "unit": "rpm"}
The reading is {"value": 4500, "unit": "rpm"}
